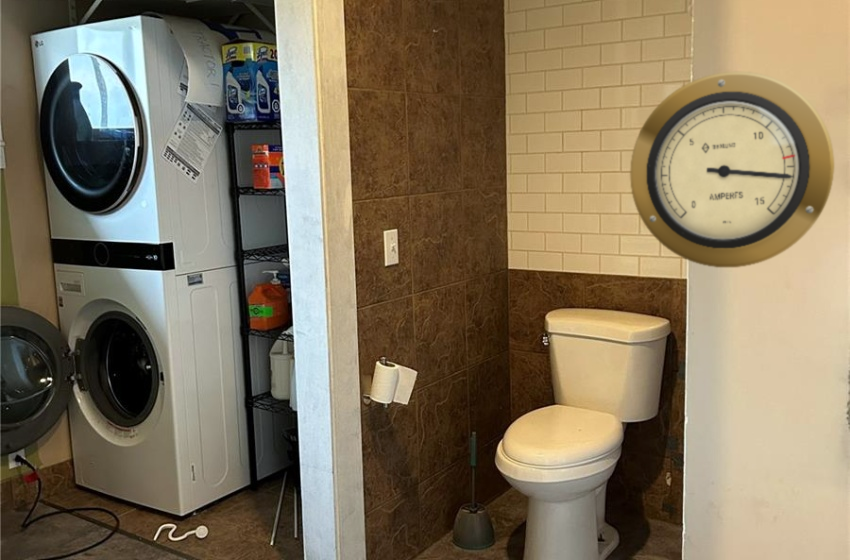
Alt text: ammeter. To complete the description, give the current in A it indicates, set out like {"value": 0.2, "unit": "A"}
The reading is {"value": 13, "unit": "A"}
